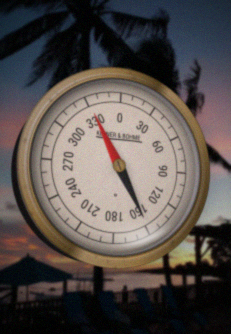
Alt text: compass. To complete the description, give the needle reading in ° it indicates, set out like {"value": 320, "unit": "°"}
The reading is {"value": 330, "unit": "°"}
